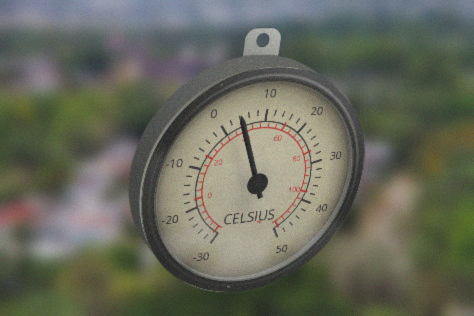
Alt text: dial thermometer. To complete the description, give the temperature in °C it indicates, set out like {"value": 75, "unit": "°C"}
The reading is {"value": 4, "unit": "°C"}
